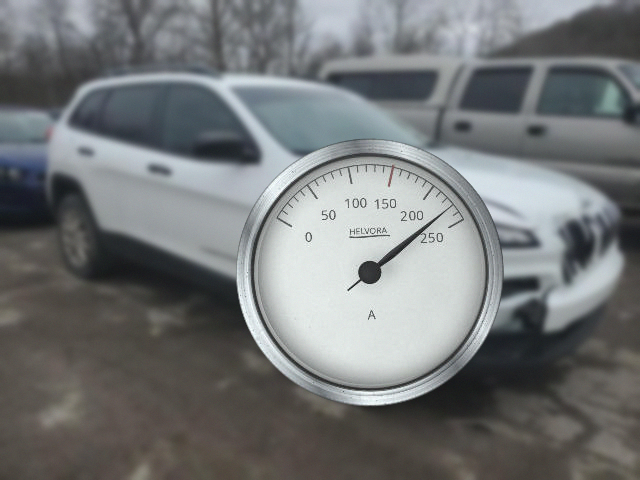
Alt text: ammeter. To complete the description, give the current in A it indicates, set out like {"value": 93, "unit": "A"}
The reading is {"value": 230, "unit": "A"}
